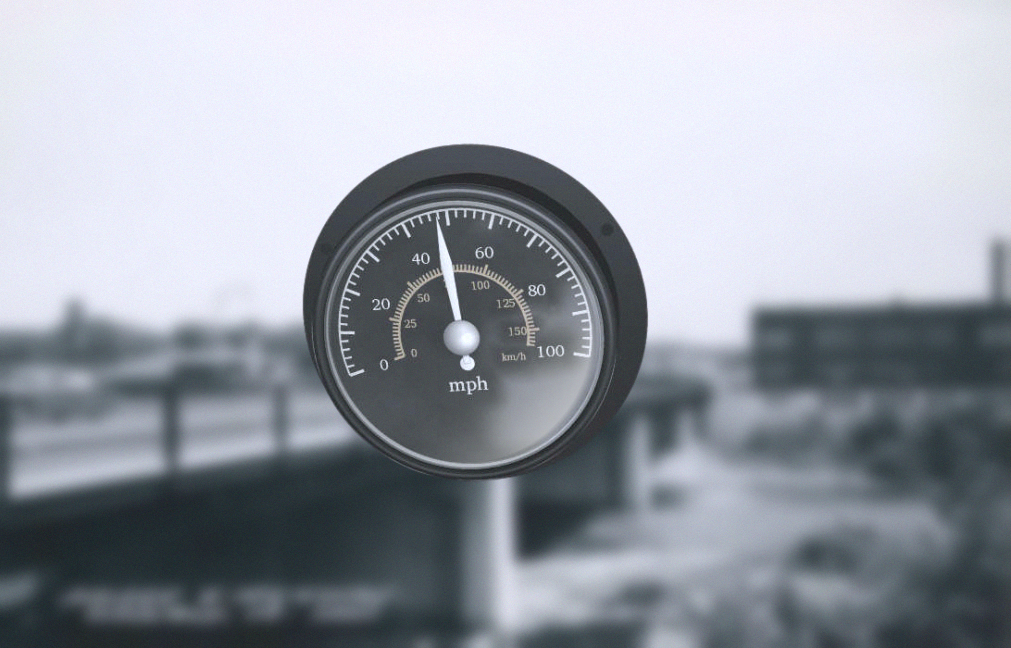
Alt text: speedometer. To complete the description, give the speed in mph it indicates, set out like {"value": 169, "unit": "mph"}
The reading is {"value": 48, "unit": "mph"}
